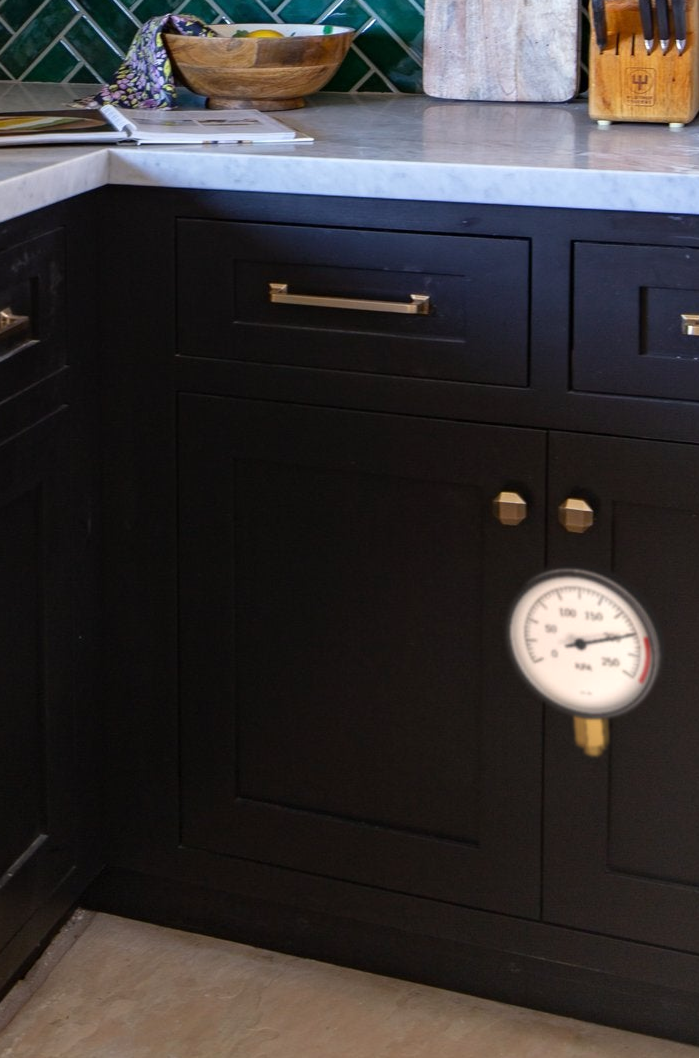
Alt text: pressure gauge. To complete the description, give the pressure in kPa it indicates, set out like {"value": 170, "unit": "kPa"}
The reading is {"value": 200, "unit": "kPa"}
